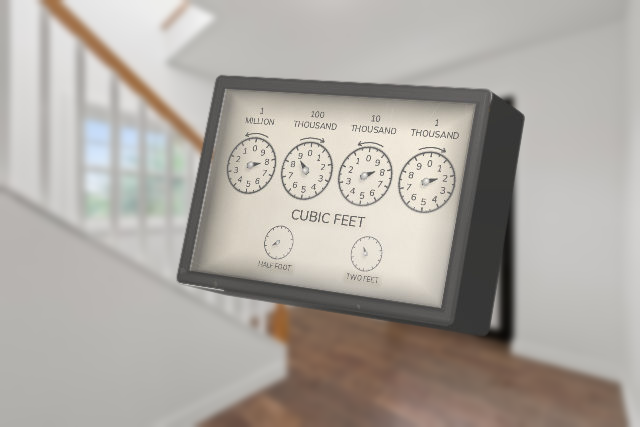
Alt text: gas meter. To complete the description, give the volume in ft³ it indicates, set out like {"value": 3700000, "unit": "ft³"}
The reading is {"value": 788200, "unit": "ft³"}
